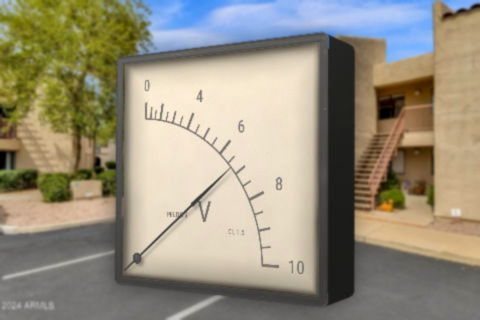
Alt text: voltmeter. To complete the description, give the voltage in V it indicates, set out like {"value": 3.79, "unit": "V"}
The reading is {"value": 6.75, "unit": "V"}
